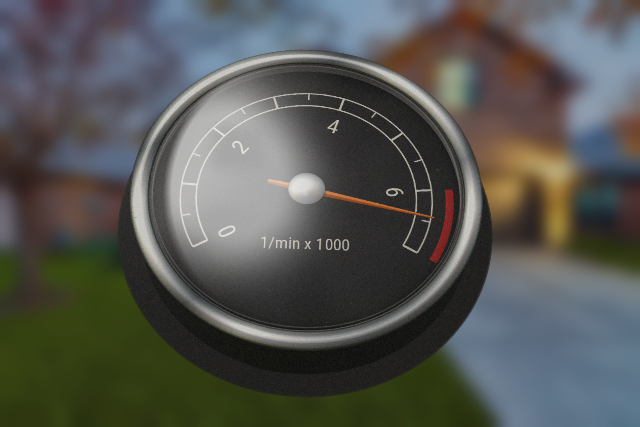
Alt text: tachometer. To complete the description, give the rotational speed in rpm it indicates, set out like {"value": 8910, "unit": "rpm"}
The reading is {"value": 6500, "unit": "rpm"}
